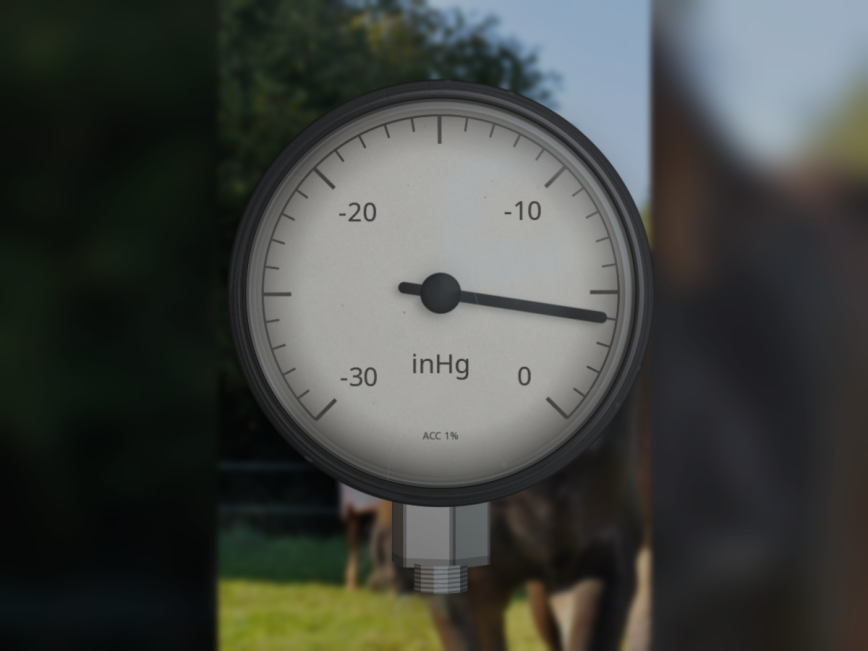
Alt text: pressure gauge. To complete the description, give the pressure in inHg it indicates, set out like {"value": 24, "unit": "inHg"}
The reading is {"value": -4, "unit": "inHg"}
